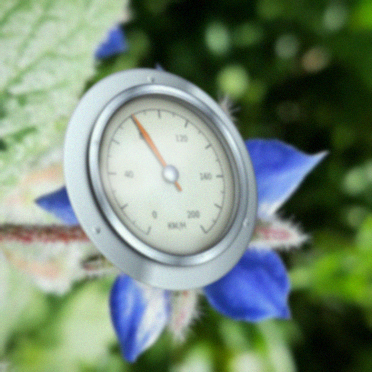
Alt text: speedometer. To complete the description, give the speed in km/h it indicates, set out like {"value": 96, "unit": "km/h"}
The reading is {"value": 80, "unit": "km/h"}
